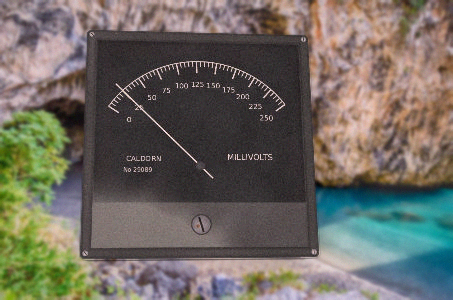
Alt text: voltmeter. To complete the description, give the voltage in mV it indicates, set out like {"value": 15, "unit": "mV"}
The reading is {"value": 25, "unit": "mV"}
